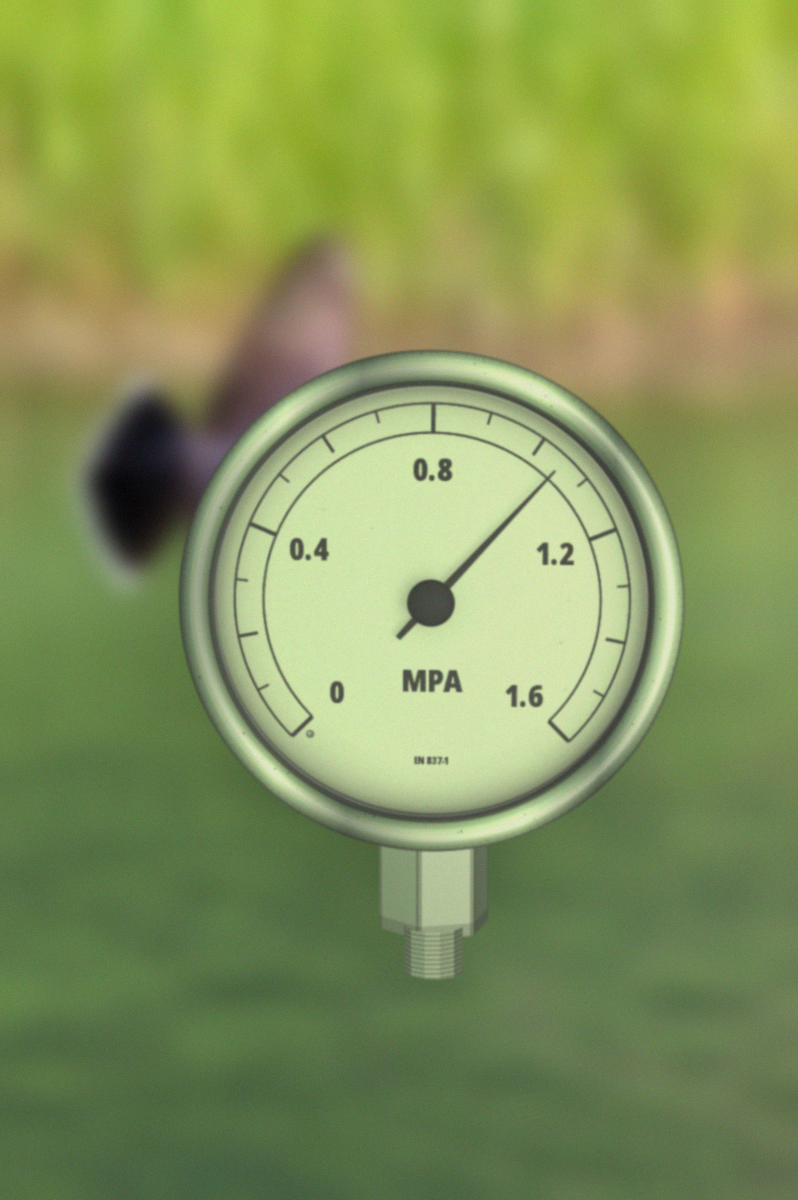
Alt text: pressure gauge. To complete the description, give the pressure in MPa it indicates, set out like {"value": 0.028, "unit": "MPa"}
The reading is {"value": 1.05, "unit": "MPa"}
